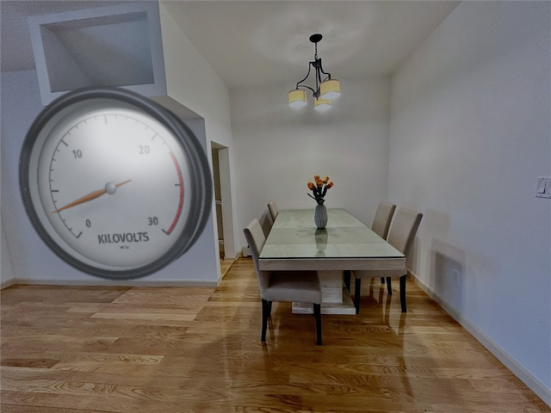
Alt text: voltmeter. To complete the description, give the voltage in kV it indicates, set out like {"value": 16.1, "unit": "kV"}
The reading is {"value": 3, "unit": "kV"}
